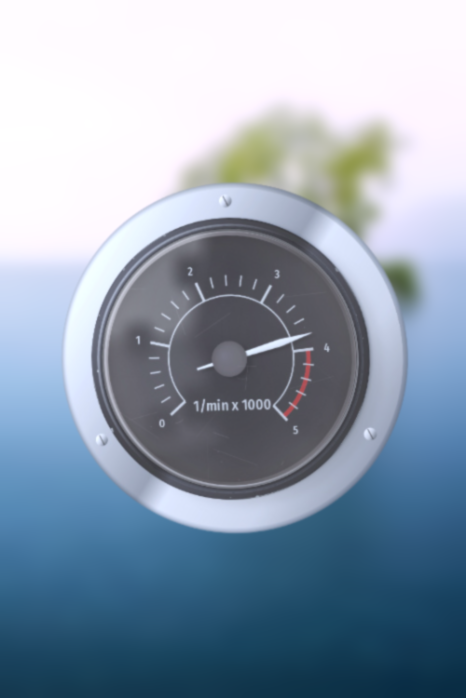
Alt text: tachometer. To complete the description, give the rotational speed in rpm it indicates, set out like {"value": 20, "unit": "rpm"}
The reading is {"value": 3800, "unit": "rpm"}
